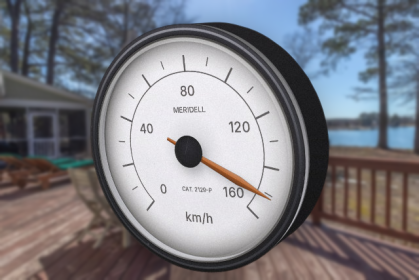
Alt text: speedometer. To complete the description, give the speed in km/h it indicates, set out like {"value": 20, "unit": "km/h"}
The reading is {"value": 150, "unit": "km/h"}
